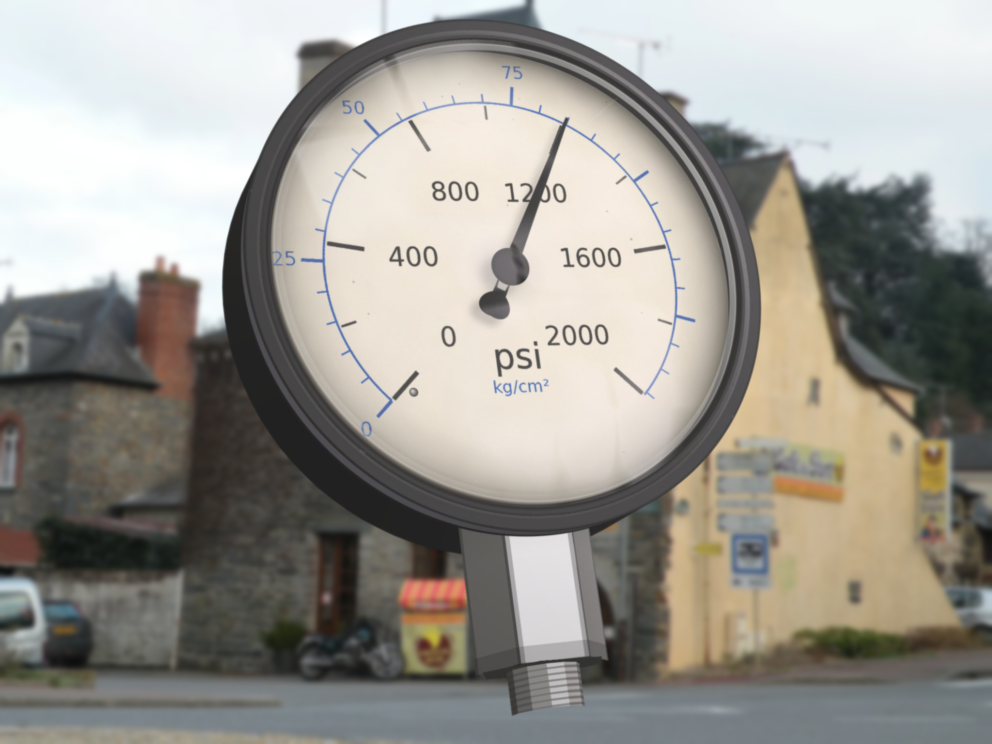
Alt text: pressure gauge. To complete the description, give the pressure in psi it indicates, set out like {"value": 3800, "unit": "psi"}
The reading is {"value": 1200, "unit": "psi"}
